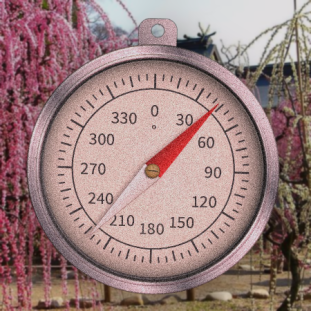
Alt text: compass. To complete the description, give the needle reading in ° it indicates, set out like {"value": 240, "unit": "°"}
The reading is {"value": 42.5, "unit": "°"}
